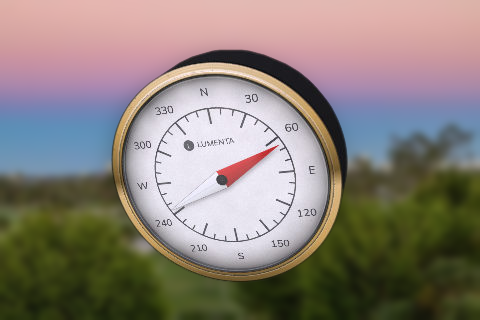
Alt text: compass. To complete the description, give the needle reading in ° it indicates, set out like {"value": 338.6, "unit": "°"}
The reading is {"value": 65, "unit": "°"}
